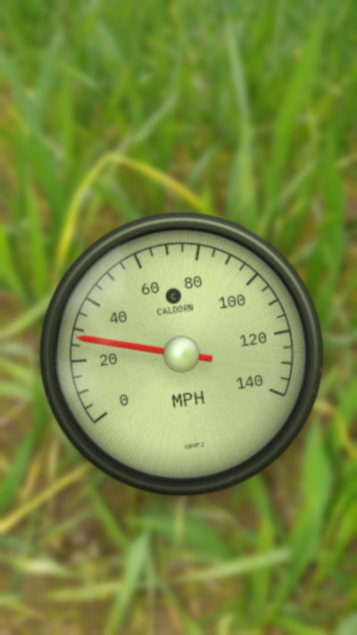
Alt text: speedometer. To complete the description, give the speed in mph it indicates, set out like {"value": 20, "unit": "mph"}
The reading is {"value": 27.5, "unit": "mph"}
